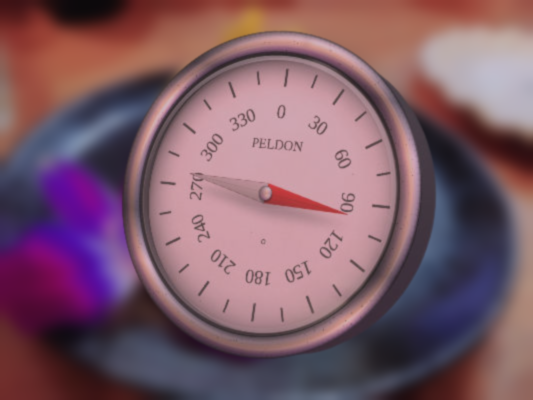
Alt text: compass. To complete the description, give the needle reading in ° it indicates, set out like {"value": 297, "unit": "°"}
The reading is {"value": 97.5, "unit": "°"}
